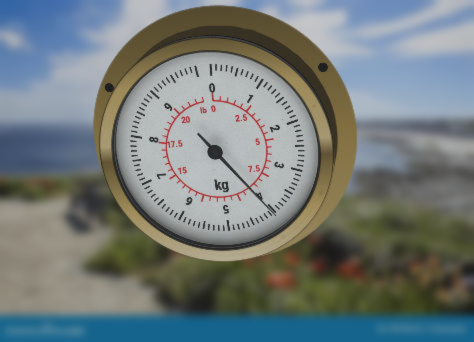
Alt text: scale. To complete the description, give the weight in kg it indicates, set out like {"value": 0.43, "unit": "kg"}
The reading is {"value": 4, "unit": "kg"}
